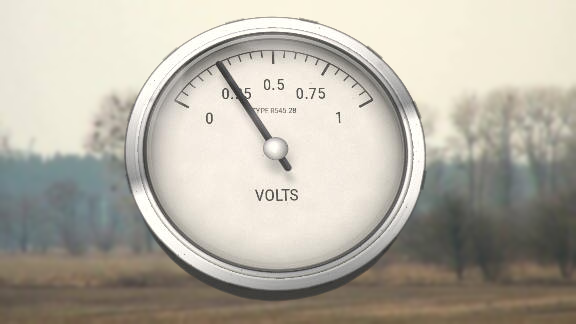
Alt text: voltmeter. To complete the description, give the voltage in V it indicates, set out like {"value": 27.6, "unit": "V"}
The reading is {"value": 0.25, "unit": "V"}
